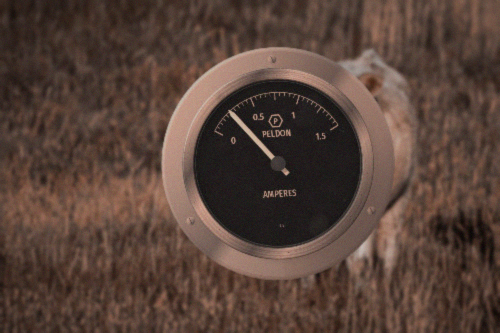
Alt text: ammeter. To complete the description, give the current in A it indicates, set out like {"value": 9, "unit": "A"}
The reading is {"value": 0.25, "unit": "A"}
